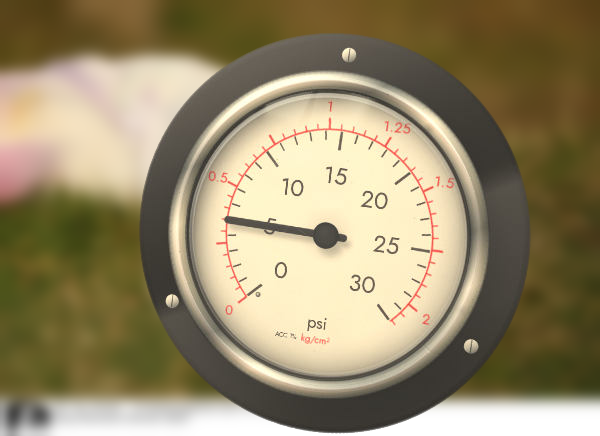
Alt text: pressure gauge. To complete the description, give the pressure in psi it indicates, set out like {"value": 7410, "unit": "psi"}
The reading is {"value": 5, "unit": "psi"}
